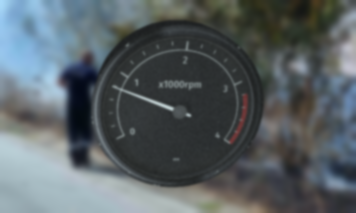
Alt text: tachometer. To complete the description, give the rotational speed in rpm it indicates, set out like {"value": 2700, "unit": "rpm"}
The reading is {"value": 800, "unit": "rpm"}
